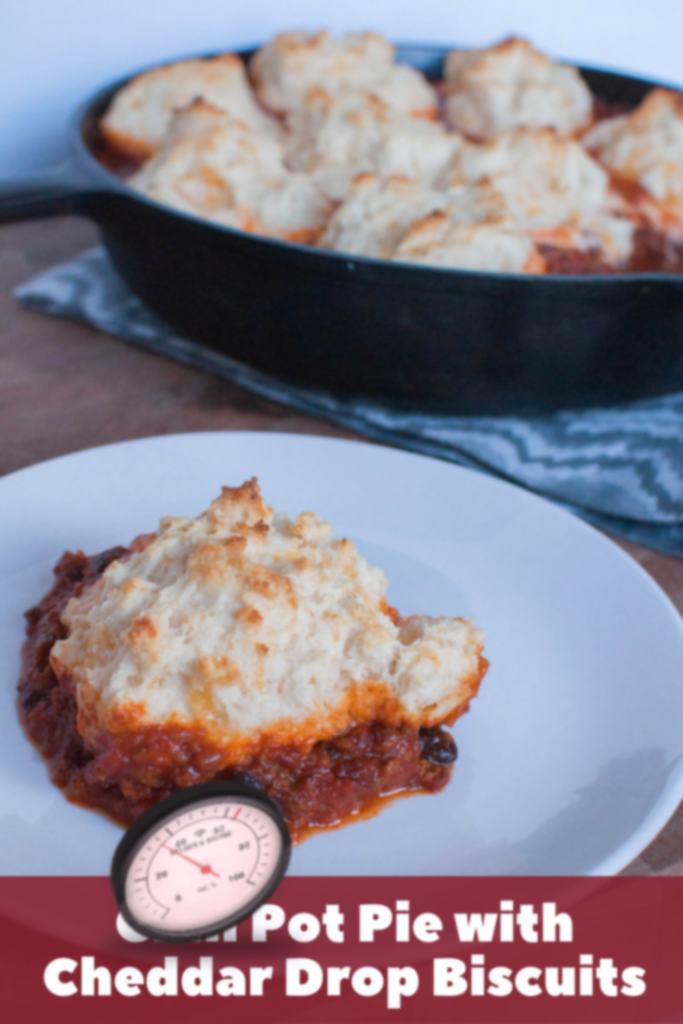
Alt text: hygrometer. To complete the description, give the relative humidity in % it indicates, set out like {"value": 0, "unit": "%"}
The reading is {"value": 36, "unit": "%"}
